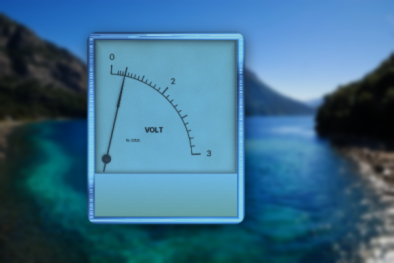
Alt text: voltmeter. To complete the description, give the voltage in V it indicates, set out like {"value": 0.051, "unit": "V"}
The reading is {"value": 1, "unit": "V"}
